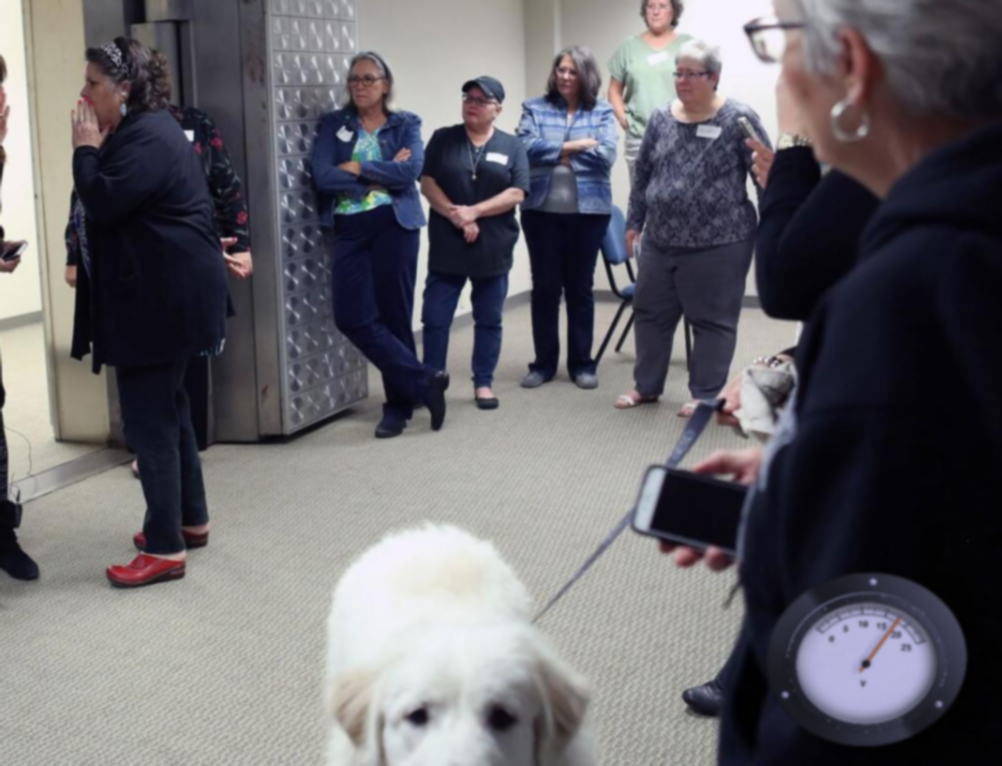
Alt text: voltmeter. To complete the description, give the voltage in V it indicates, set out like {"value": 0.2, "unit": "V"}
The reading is {"value": 17.5, "unit": "V"}
